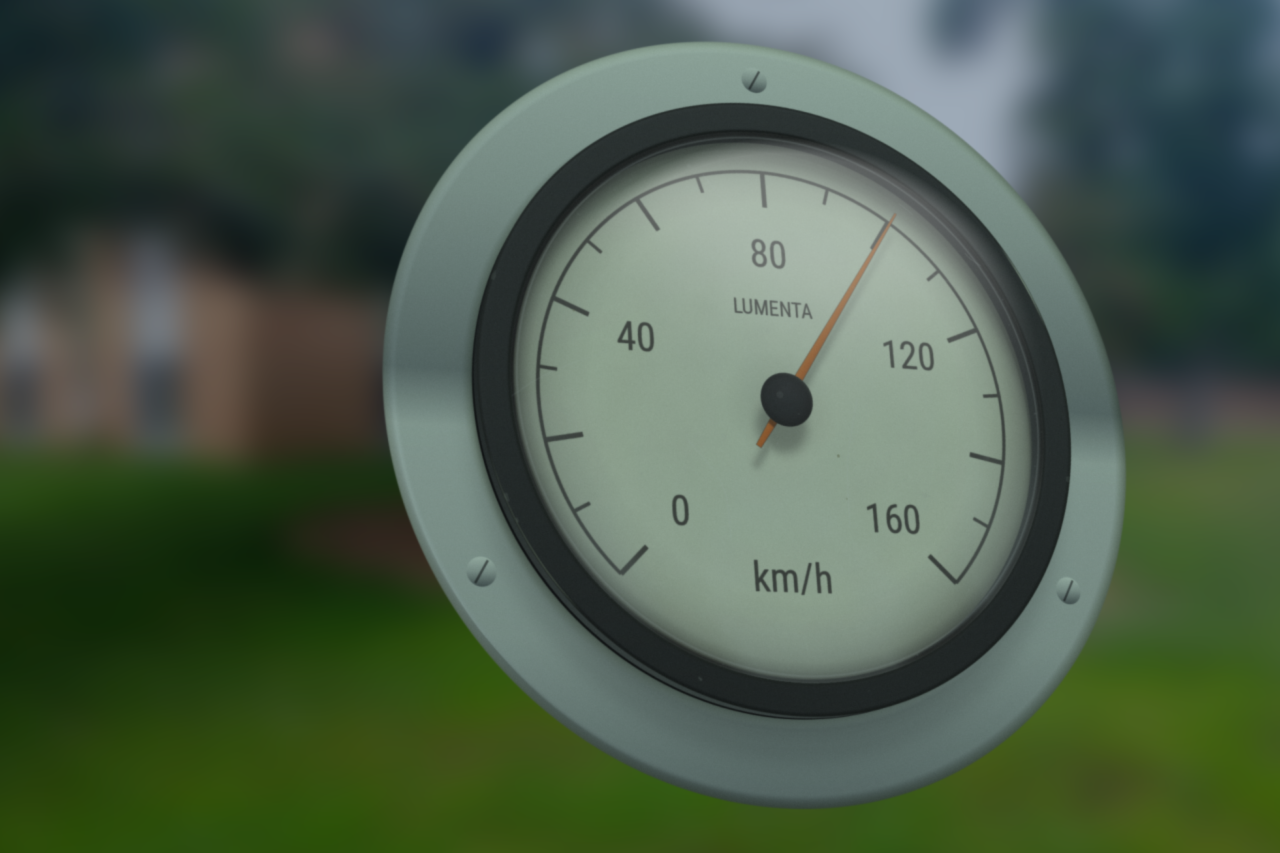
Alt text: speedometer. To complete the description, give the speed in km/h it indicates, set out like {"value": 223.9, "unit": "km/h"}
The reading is {"value": 100, "unit": "km/h"}
